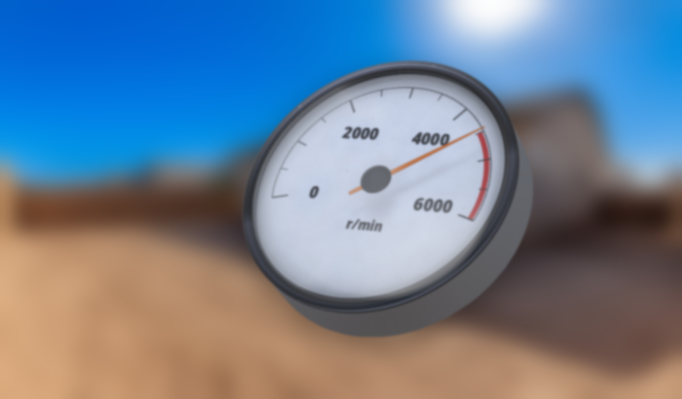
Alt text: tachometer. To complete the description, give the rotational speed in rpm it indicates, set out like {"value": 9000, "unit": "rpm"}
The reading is {"value": 4500, "unit": "rpm"}
